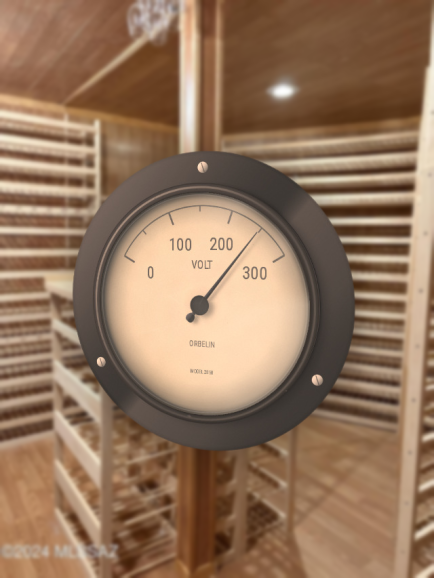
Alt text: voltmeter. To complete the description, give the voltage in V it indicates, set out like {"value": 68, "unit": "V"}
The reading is {"value": 250, "unit": "V"}
